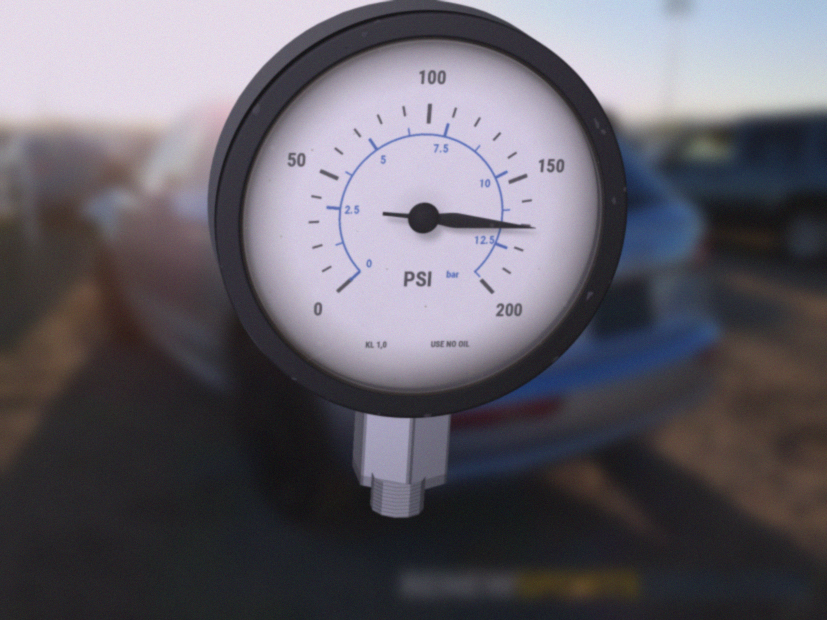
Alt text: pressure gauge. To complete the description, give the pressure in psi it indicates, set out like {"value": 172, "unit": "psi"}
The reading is {"value": 170, "unit": "psi"}
